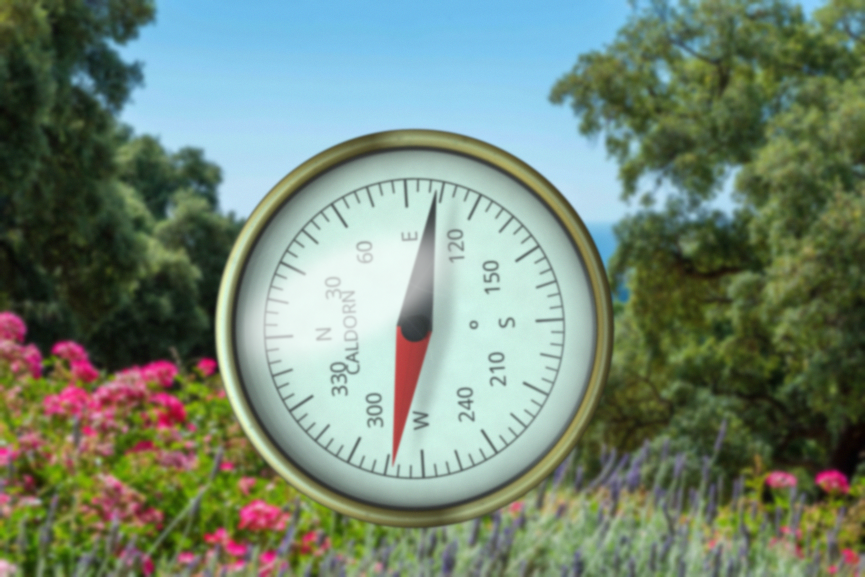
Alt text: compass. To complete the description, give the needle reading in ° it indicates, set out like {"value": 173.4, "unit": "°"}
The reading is {"value": 282.5, "unit": "°"}
